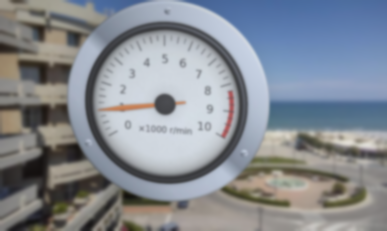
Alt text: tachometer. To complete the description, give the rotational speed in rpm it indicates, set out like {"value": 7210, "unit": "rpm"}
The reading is {"value": 1000, "unit": "rpm"}
